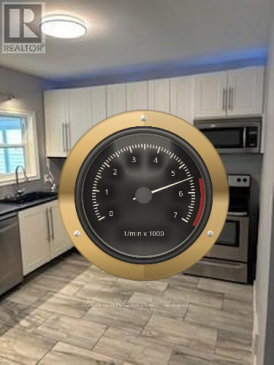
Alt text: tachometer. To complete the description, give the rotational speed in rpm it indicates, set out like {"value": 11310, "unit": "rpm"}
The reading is {"value": 5500, "unit": "rpm"}
